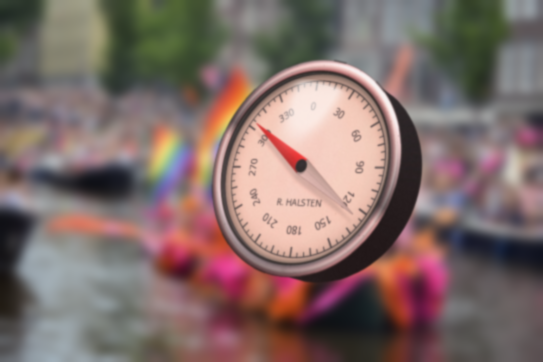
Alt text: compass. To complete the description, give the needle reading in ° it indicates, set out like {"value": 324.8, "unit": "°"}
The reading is {"value": 305, "unit": "°"}
